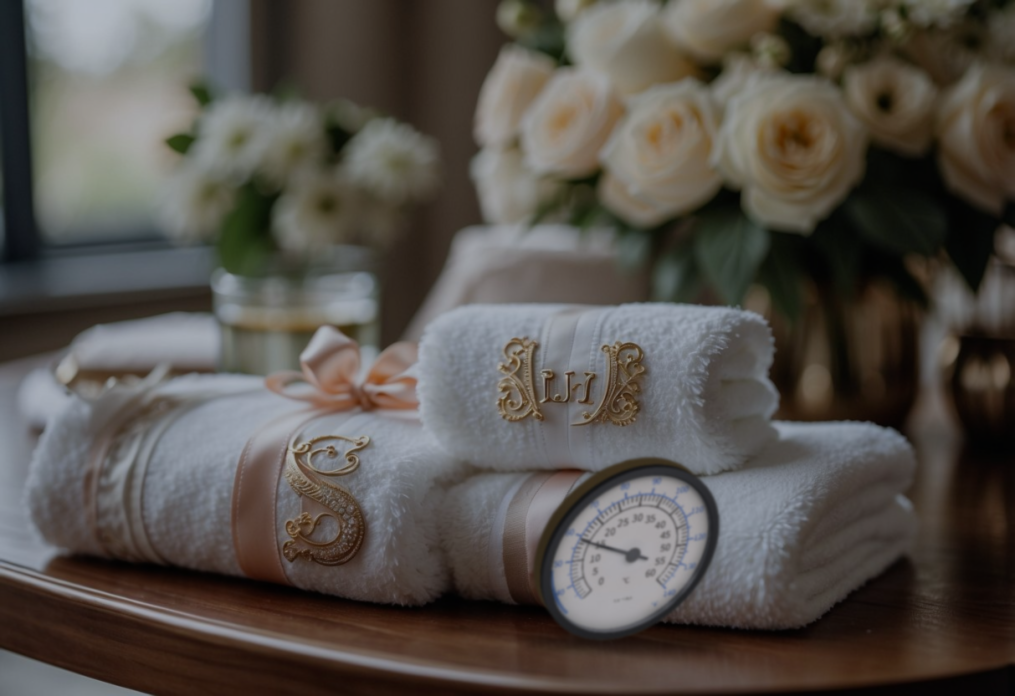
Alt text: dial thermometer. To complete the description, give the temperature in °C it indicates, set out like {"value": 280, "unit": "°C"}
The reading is {"value": 15, "unit": "°C"}
